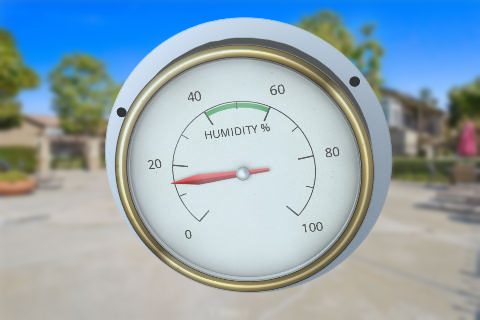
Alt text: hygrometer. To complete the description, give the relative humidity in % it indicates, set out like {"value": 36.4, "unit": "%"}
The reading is {"value": 15, "unit": "%"}
